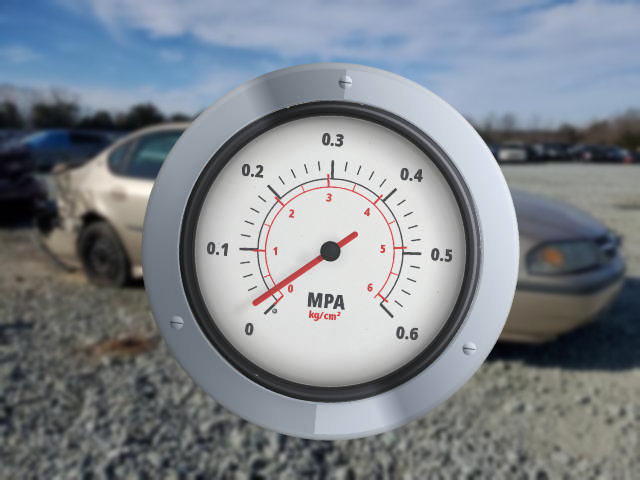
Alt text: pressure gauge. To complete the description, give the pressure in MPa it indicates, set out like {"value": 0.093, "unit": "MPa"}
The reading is {"value": 0.02, "unit": "MPa"}
